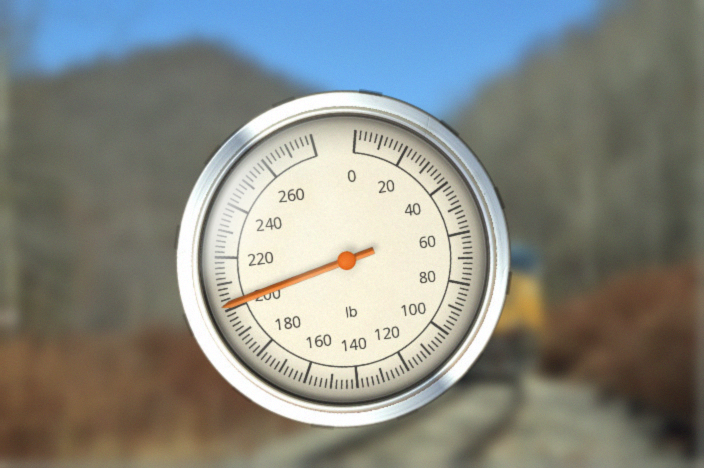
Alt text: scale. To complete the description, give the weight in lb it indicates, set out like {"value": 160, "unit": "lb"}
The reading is {"value": 202, "unit": "lb"}
